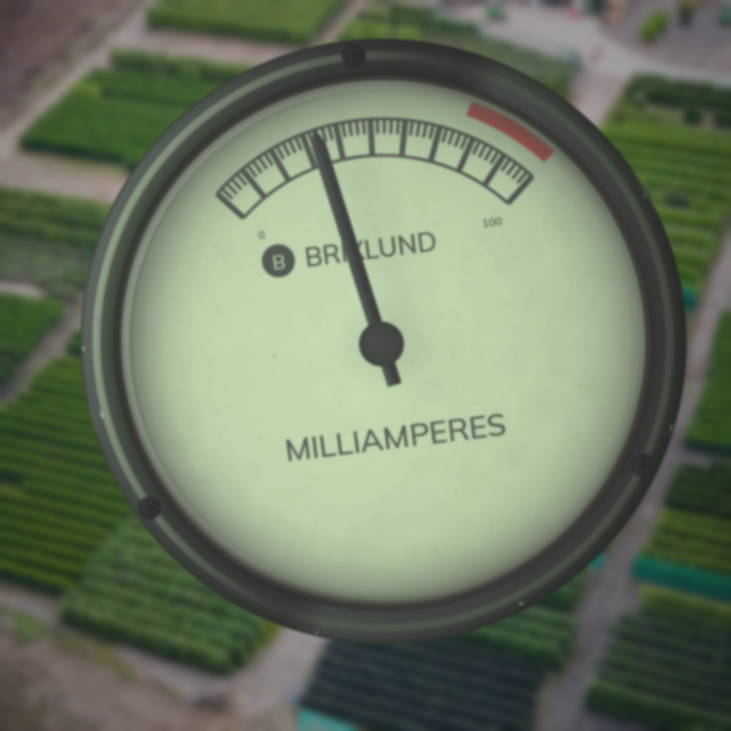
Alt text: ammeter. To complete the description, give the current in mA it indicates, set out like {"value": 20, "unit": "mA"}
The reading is {"value": 34, "unit": "mA"}
